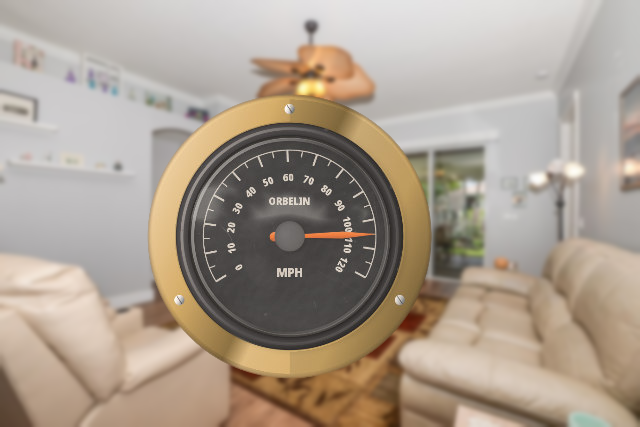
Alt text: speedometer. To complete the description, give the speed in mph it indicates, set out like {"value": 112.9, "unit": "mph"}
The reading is {"value": 105, "unit": "mph"}
